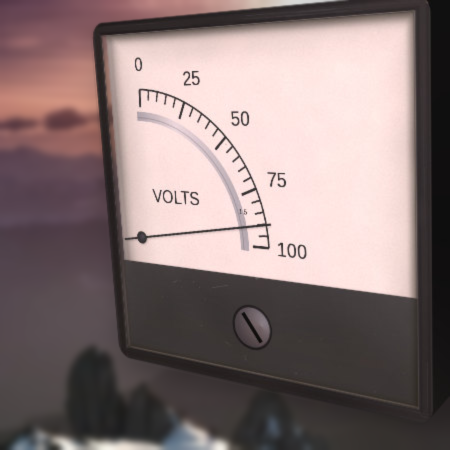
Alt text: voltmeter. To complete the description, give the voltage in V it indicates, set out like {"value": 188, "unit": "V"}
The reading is {"value": 90, "unit": "V"}
